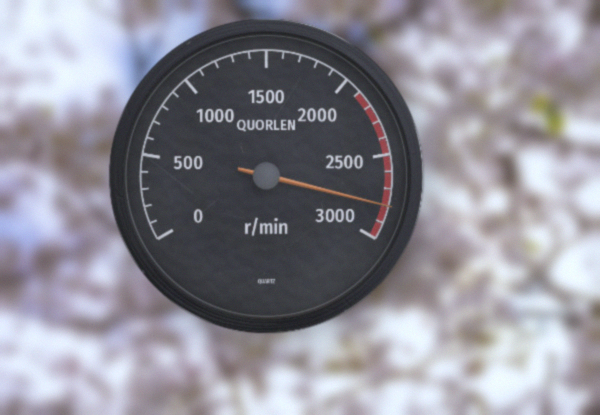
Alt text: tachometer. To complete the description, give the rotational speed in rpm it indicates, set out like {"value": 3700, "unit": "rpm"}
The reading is {"value": 2800, "unit": "rpm"}
